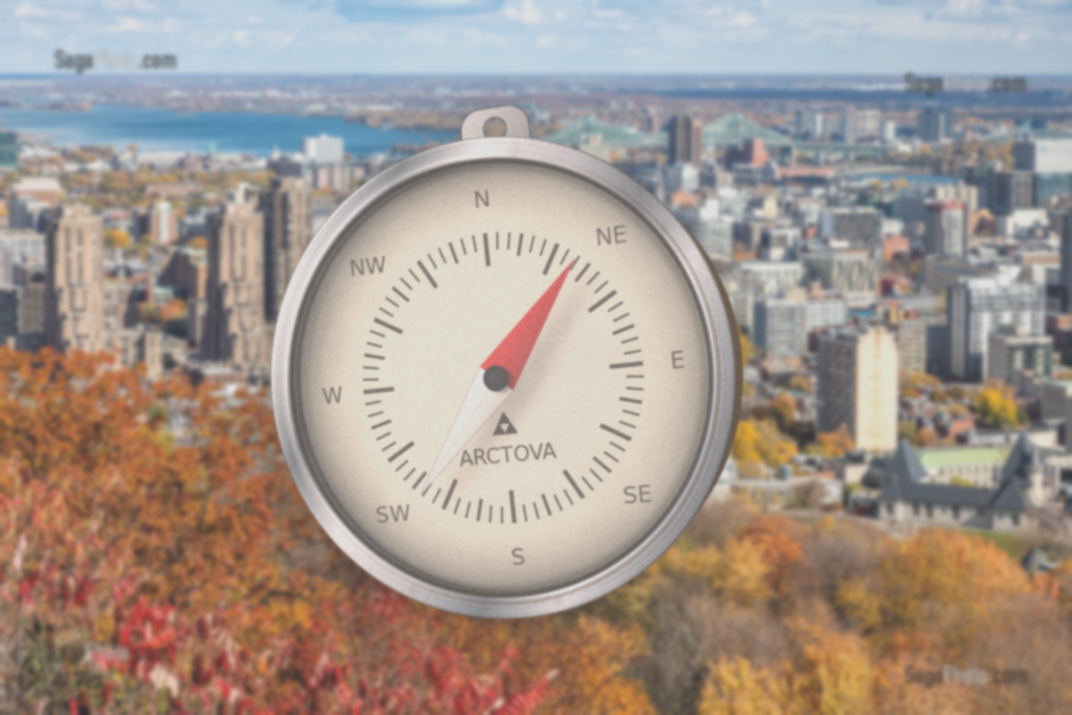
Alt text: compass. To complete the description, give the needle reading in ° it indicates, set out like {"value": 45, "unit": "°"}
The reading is {"value": 40, "unit": "°"}
